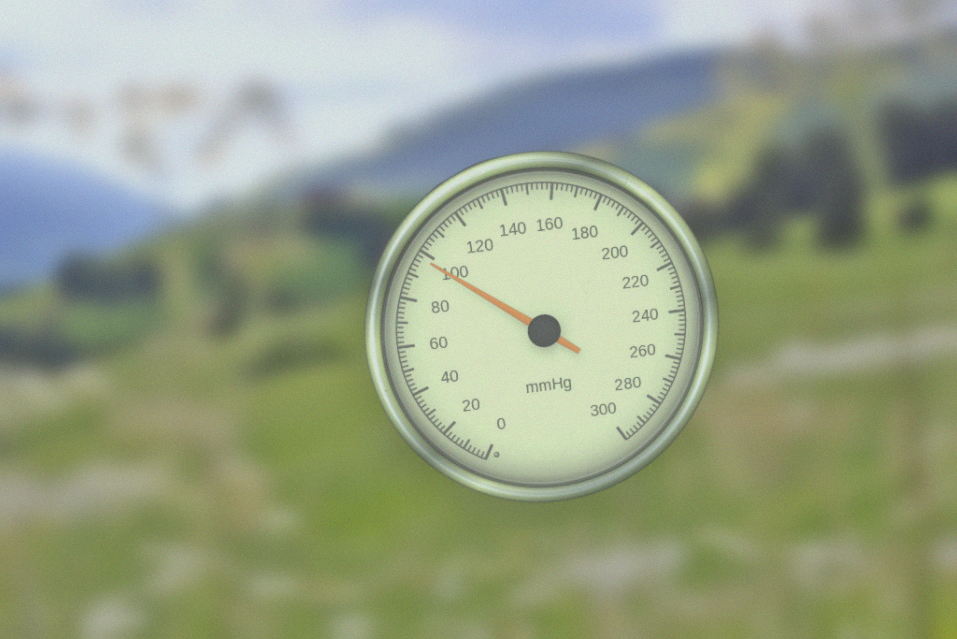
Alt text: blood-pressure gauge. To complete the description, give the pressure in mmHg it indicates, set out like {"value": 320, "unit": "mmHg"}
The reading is {"value": 98, "unit": "mmHg"}
